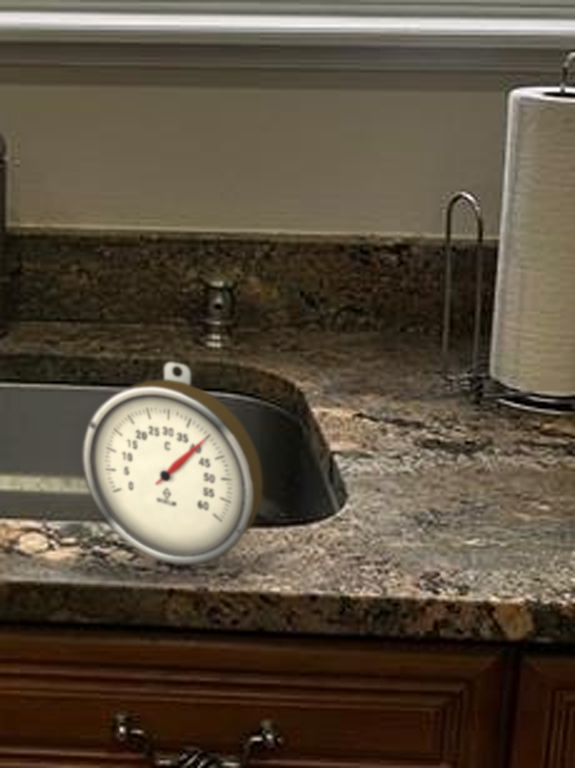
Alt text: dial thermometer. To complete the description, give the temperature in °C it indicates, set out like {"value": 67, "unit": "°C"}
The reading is {"value": 40, "unit": "°C"}
